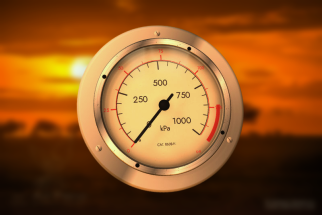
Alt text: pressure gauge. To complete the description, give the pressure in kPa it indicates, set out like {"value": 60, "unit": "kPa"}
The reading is {"value": 0, "unit": "kPa"}
